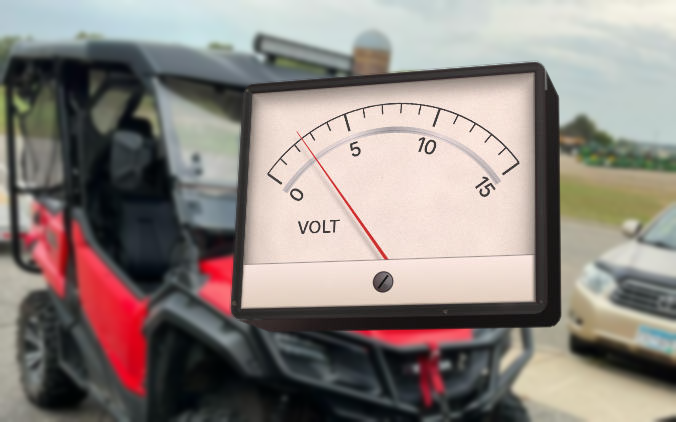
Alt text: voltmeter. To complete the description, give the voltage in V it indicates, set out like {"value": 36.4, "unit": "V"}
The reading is {"value": 2.5, "unit": "V"}
